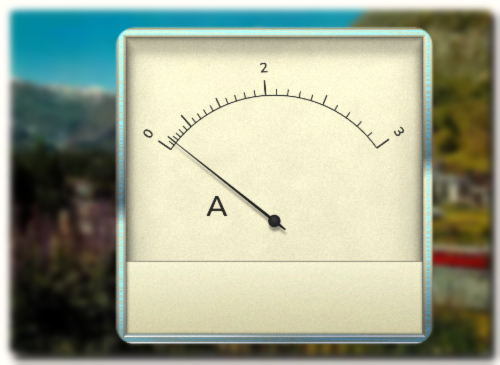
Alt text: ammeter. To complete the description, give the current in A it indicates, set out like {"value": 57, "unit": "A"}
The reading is {"value": 0.5, "unit": "A"}
